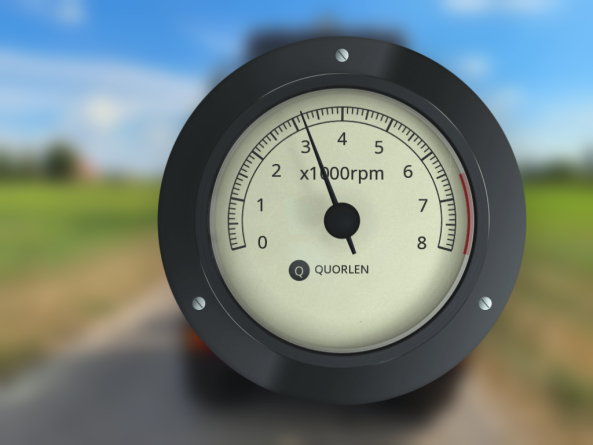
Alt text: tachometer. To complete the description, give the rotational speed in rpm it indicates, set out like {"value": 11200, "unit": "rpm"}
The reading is {"value": 3200, "unit": "rpm"}
